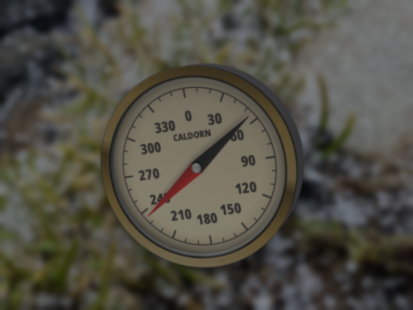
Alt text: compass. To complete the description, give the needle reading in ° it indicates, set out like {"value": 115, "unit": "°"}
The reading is {"value": 235, "unit": "°"}
